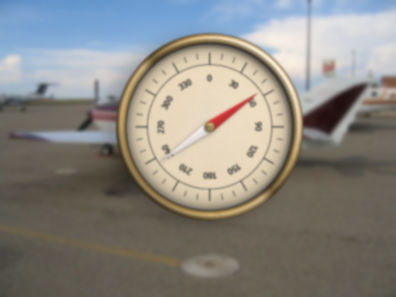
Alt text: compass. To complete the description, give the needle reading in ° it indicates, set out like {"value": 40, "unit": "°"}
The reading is {"value": 55, "unit": "°"}
